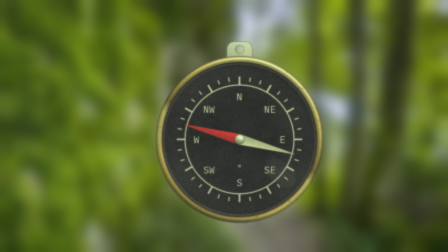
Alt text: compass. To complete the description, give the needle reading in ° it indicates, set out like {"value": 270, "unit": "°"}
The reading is {"value": 285, "unit": "°"}
